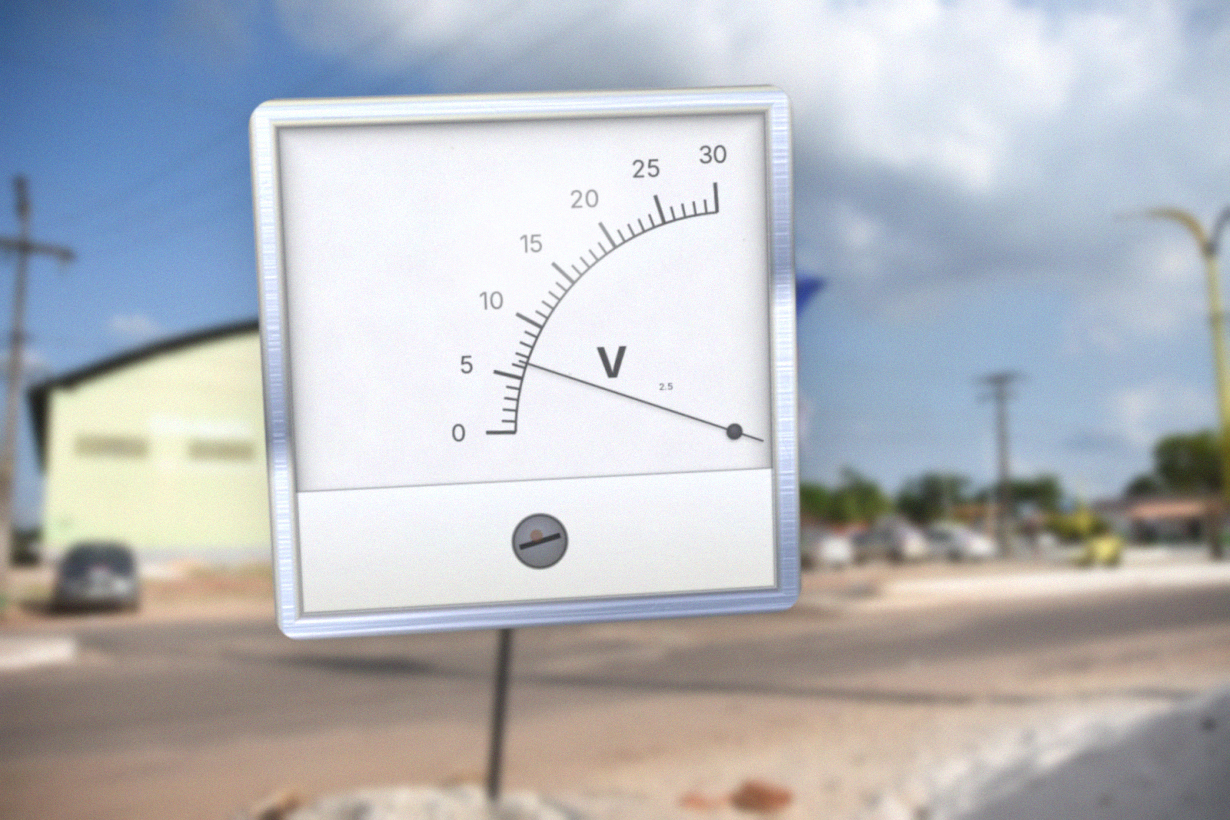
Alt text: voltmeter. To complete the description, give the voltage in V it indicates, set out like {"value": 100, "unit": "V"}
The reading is {"value": 6.5, "unit": "V"}
